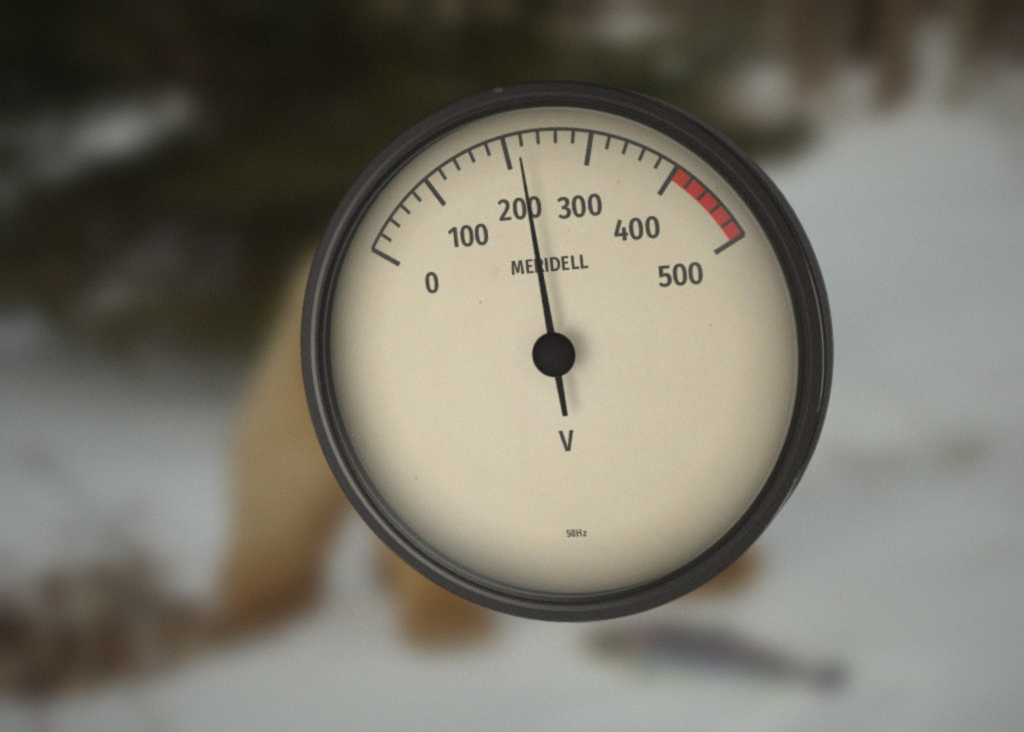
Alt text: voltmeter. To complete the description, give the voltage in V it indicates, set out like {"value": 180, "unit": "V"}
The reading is {"value": 220, "unit": "V"}
